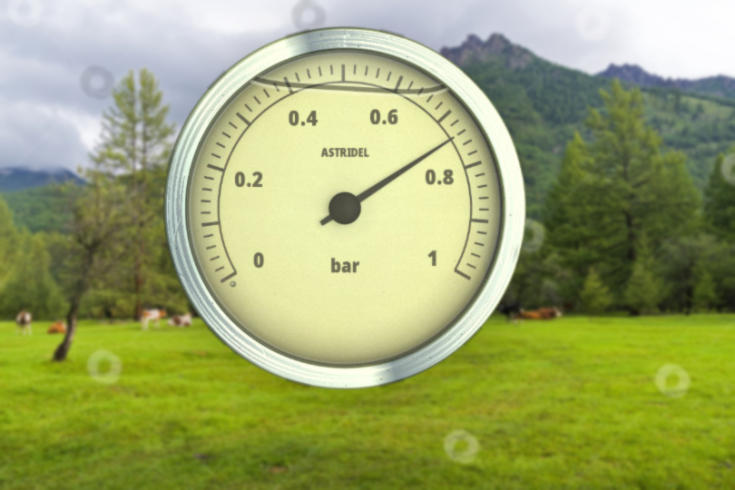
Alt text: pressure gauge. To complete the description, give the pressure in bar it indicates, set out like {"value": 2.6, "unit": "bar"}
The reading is {"value": 0.74, "unit": "bar"}
